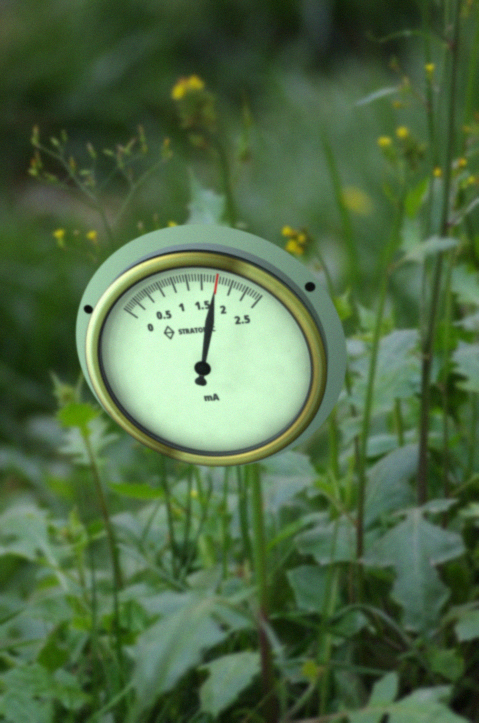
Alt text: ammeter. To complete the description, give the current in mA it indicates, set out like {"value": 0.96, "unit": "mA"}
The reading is {"value": 1.75, "unit": "mA"}
